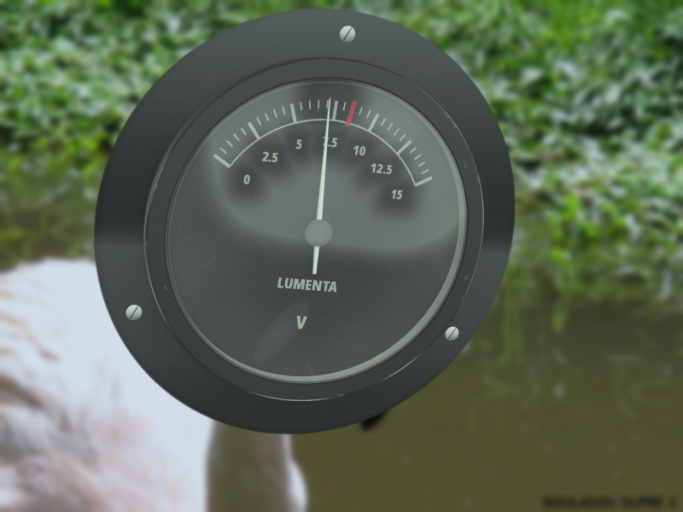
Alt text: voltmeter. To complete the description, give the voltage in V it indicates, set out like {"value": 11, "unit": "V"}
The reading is {"value": 7, "unit": "V"}
